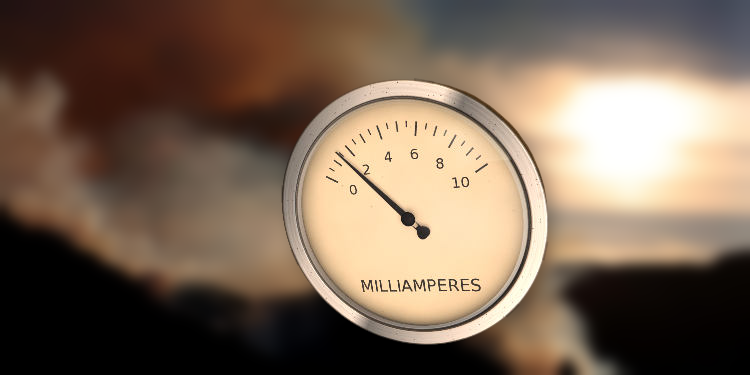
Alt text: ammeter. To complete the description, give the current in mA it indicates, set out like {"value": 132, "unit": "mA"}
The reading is {"value": 1.5, "unit": "mA"}
